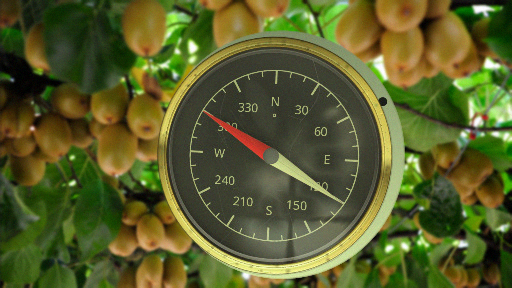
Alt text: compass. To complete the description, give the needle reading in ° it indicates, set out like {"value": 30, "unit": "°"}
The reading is {"value": 300, "unit": "°"}
